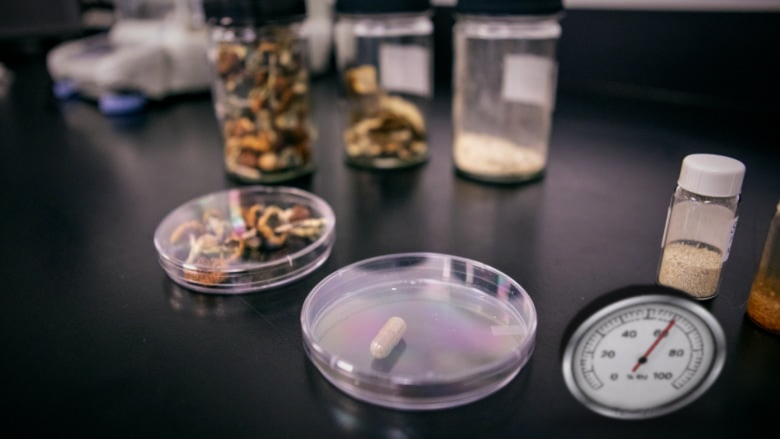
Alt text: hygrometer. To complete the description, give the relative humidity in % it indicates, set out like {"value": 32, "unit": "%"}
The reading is {"value": 60, "unit": "%"}
